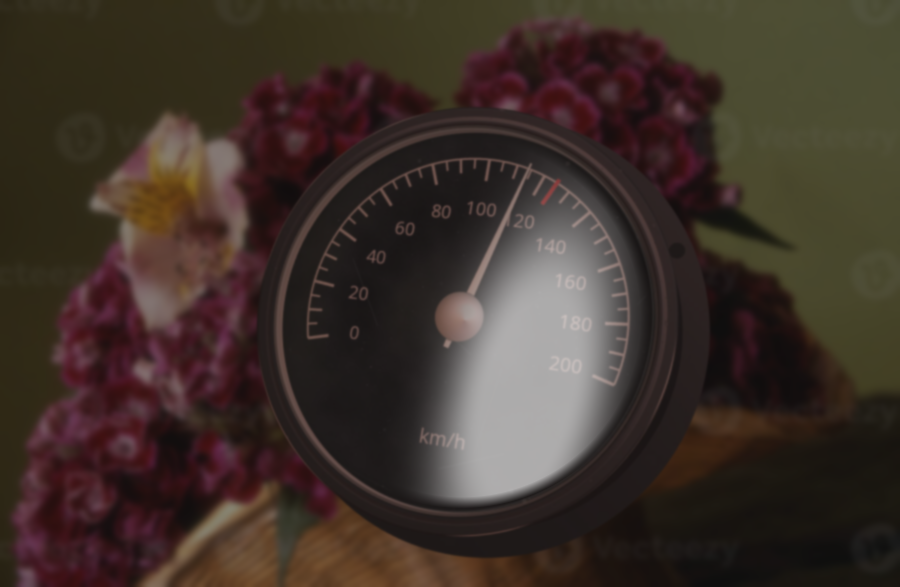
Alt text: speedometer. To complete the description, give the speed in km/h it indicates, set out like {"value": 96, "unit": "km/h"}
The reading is {"value": 115, "unit": "km/h"}
